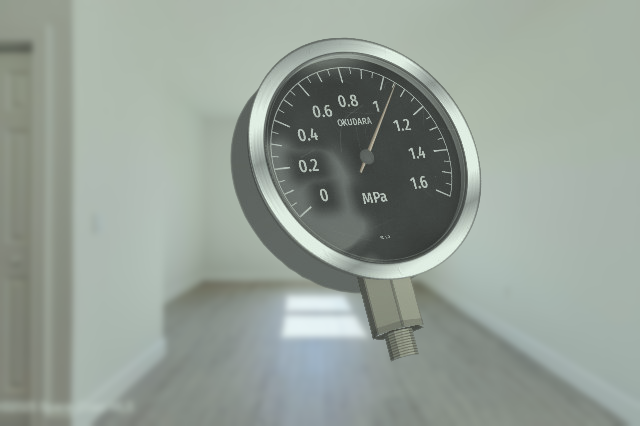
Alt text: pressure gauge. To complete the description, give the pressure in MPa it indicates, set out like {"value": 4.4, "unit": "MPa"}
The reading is {"value": 1.05, "unit": "MPa"}
